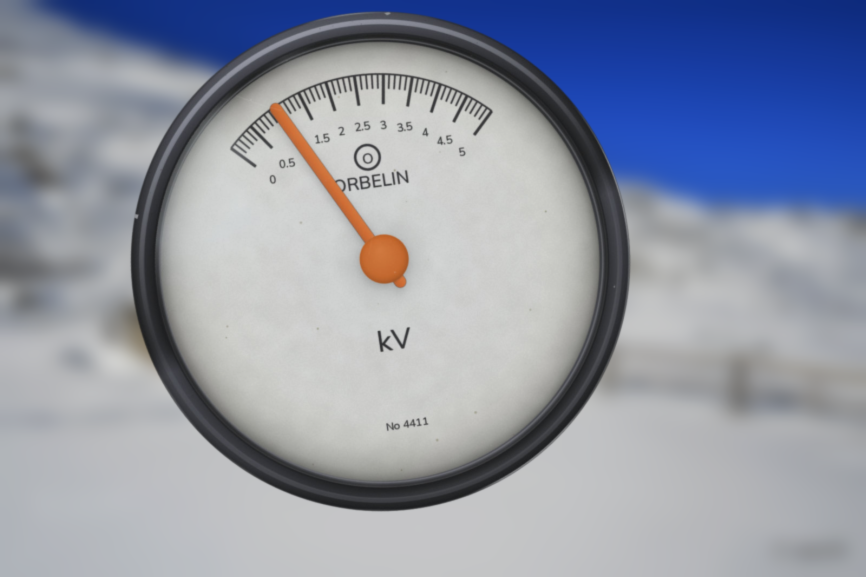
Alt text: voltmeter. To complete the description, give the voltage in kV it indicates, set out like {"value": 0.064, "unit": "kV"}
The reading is {"value": 1, "unit": "kV"}
